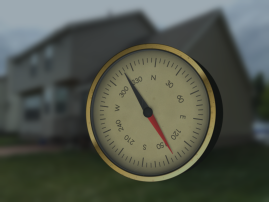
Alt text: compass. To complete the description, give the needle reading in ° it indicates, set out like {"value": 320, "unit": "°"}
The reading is {"value": 140, "unit": "°"}
